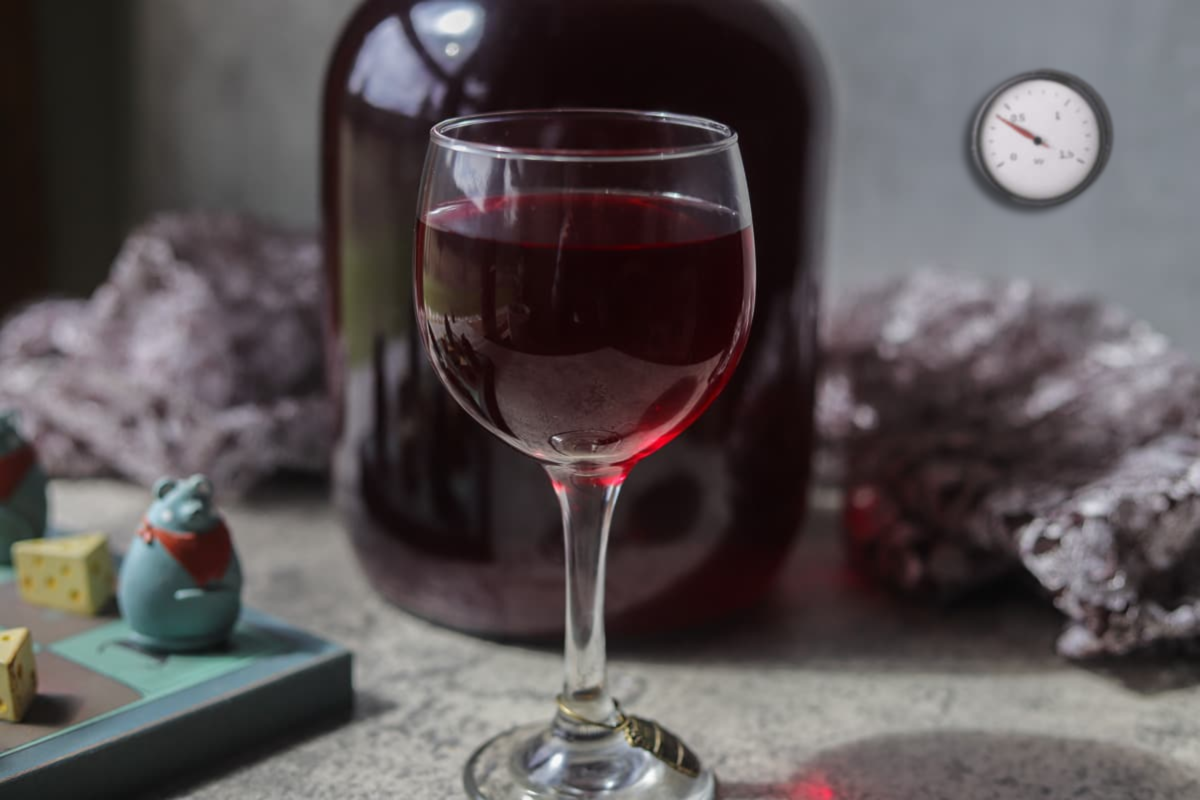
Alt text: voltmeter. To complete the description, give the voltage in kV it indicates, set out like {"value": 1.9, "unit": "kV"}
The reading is {"value": 0.4, "unit": "kV"}
